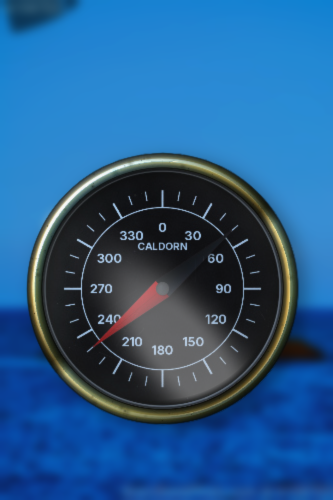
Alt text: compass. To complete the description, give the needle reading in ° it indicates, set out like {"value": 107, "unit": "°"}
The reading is {"value": 230, "unit": "°"}
